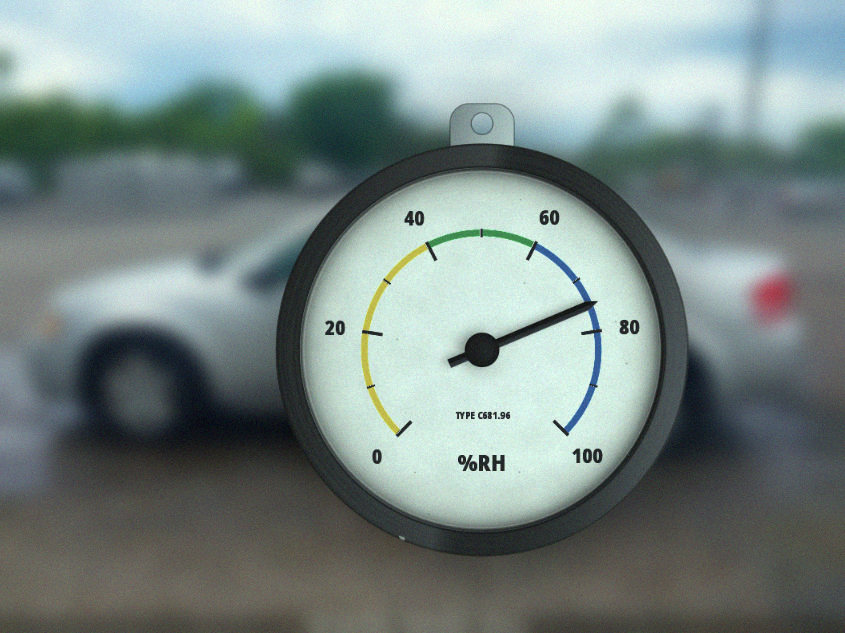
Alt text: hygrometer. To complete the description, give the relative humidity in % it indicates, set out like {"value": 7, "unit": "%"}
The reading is {"value": 75, "unit": "%"}
